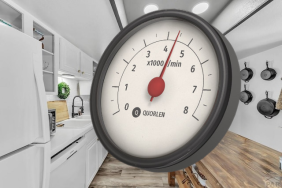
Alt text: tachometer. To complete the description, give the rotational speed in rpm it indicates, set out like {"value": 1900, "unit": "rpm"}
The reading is {"value": 4500, "unit": "rpm"}
